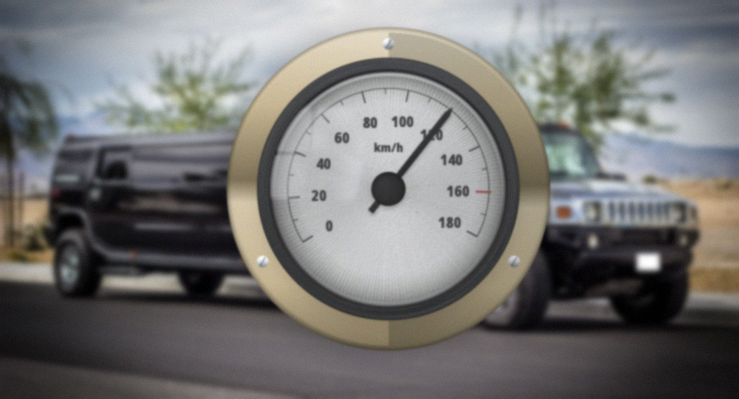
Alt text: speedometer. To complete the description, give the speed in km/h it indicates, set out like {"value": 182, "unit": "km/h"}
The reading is {"value": 120, "unit": "km/h"}
